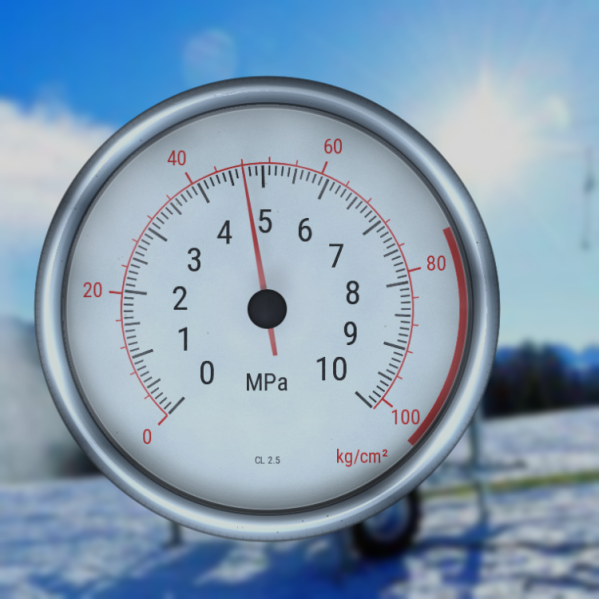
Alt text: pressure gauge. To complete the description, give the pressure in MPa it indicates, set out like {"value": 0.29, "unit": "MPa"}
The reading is {"value": 4.7, "unit": "MPa"}
